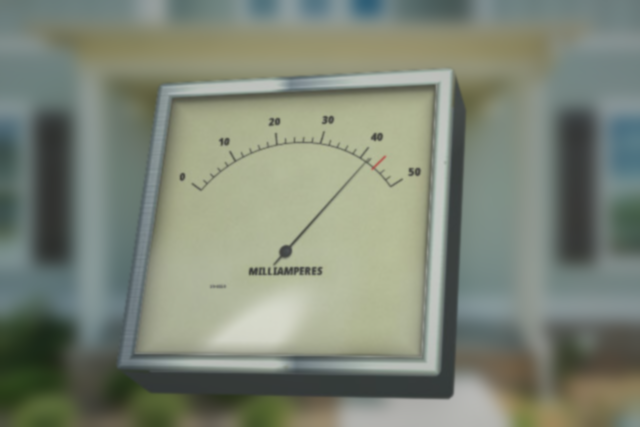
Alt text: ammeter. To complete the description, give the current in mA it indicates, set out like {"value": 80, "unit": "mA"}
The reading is {"value": 42, "unit": "mA"}
